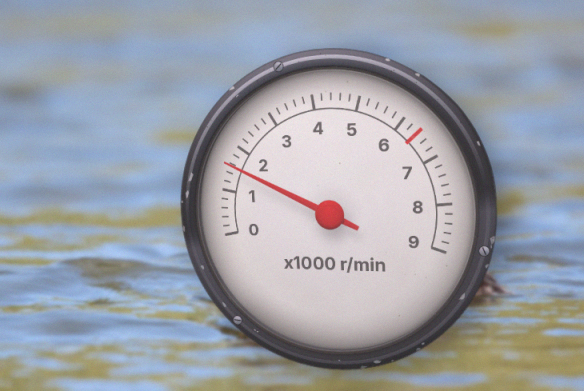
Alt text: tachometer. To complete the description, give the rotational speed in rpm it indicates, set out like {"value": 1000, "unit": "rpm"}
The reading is {"value": 1600, "unit": "rpm"}
